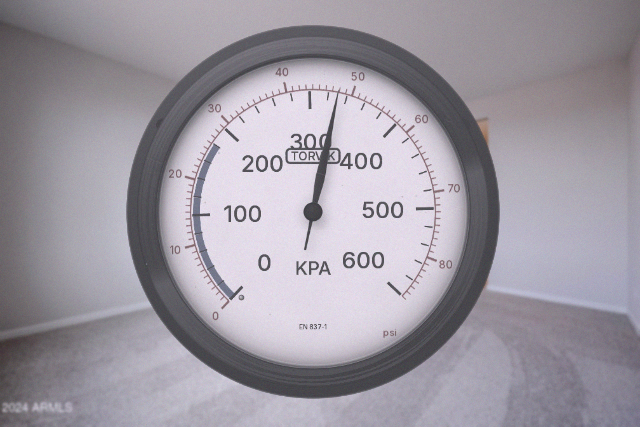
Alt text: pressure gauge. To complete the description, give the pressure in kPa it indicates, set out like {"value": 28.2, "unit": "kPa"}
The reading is {"value": 330, "unit": "kPa"}
